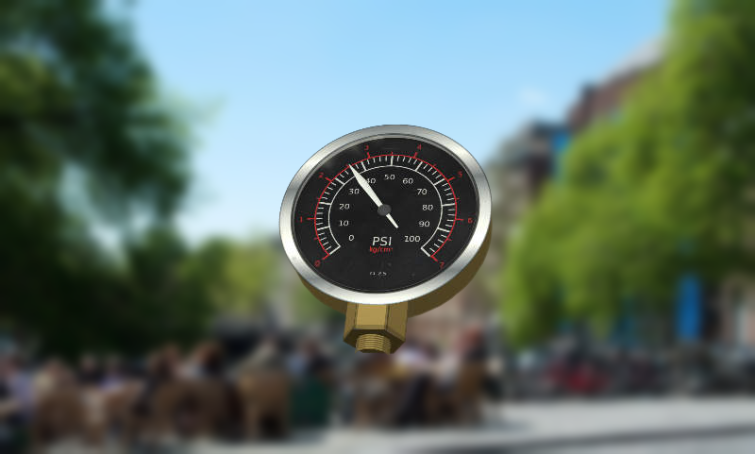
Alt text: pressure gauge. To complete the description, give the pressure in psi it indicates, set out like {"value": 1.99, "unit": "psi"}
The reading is {"value": 36, "unit": "psi"}
